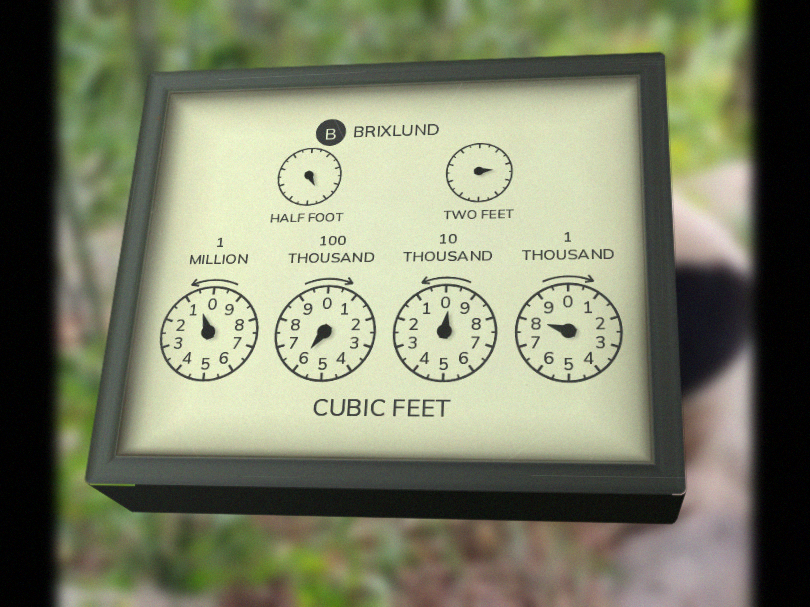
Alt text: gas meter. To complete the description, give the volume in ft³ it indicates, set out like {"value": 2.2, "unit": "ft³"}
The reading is {"value": 59800, "unit": "ft³"}
